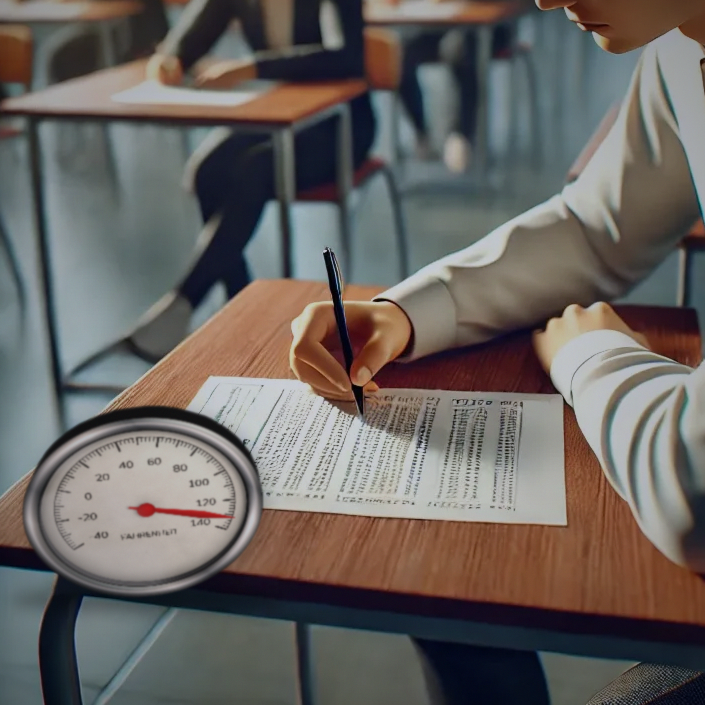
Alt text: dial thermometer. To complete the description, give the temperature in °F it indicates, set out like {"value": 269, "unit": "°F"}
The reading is {"value": 130, "unit": "°F"}
